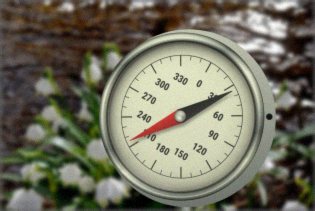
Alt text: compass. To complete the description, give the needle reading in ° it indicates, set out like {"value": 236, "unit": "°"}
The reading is {"value": 215, "unit": "°"}
